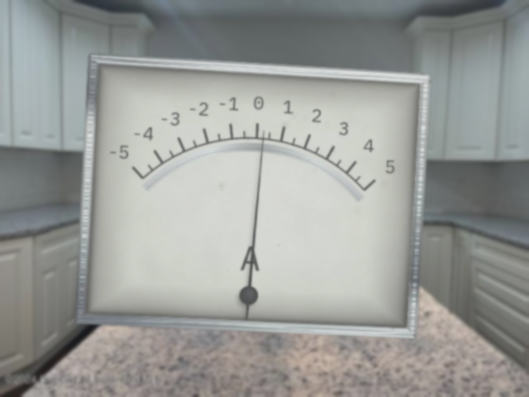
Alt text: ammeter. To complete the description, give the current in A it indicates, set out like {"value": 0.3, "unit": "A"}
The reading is {"value": 0.25, "unit": "A"}
